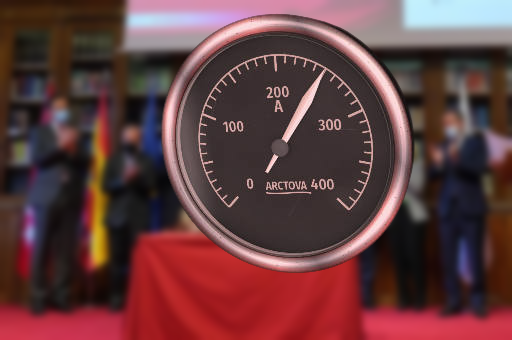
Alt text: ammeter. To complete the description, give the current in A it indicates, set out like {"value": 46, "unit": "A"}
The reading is {"value": 250, "unit": "A"}
